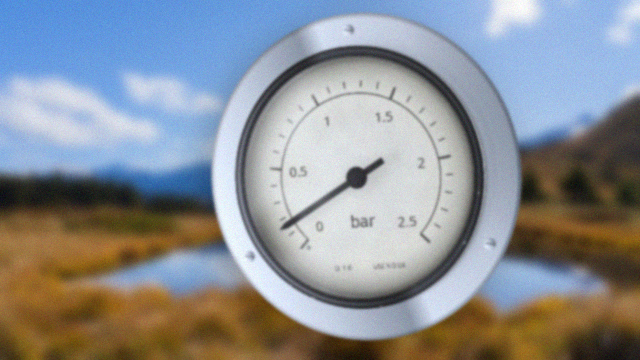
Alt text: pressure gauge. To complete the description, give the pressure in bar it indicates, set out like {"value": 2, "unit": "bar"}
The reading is {"value": 0.15, "unit": "bar"}
